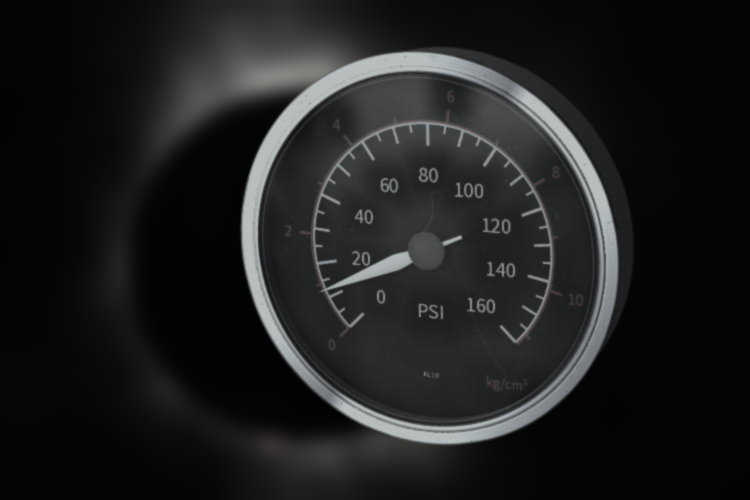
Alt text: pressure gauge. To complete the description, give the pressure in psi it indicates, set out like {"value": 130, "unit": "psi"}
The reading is {"value": 12.5, "unit": "psi"}
